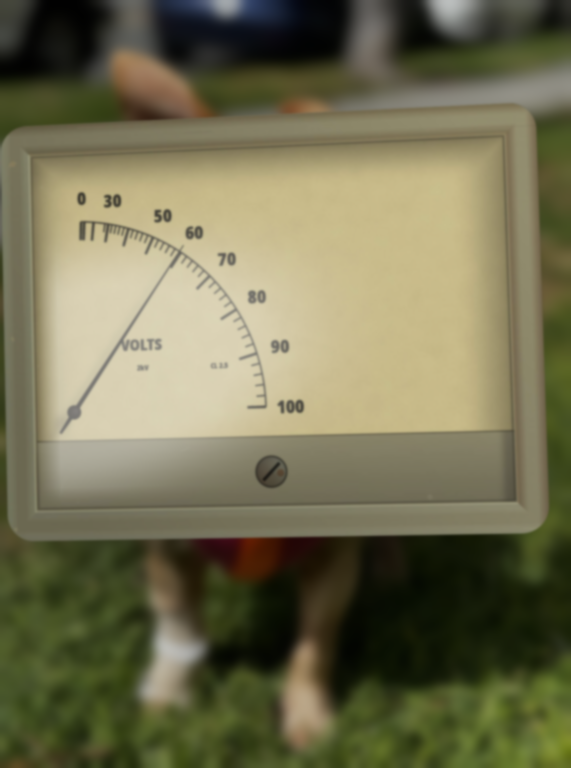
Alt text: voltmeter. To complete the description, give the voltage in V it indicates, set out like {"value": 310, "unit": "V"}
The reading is {"value": 60, "unit": "V"}
